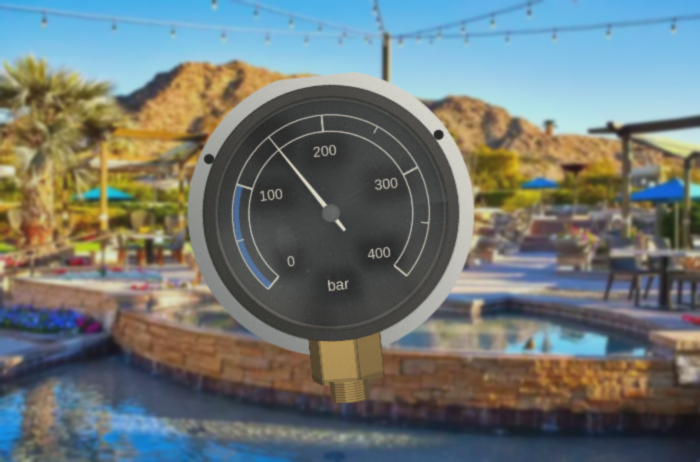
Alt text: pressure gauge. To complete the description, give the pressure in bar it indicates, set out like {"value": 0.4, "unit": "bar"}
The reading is {"value": 150, "unit": "bar"}
